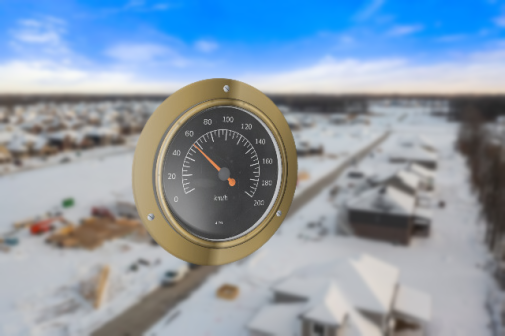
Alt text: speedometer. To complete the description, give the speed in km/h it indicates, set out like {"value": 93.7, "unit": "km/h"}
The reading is {"value": 55, "unit": "km/h"}
